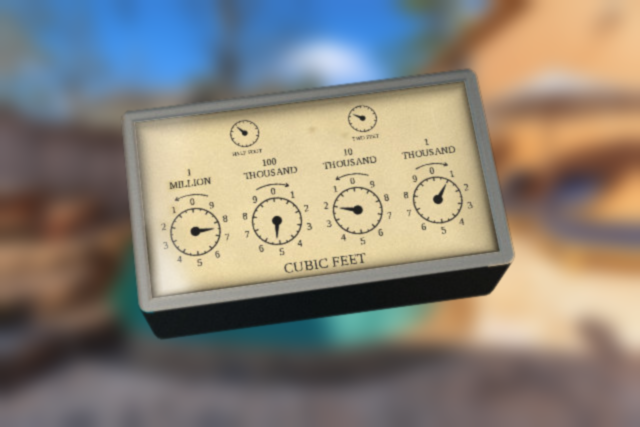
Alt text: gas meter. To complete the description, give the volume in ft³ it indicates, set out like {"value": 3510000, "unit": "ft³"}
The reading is {"value": 752100, "unit": "ft³"}
